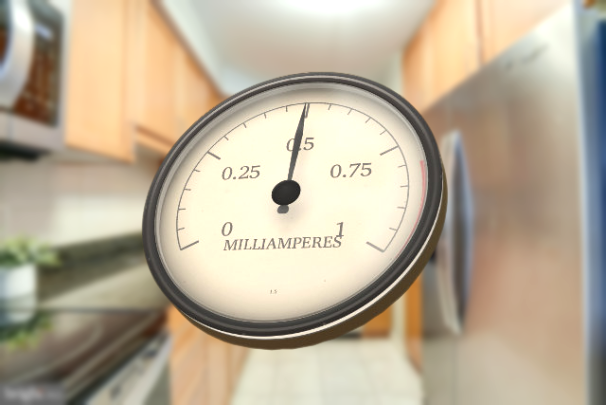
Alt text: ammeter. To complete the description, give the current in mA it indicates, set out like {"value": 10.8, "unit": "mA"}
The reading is {"value": 0.5, "unit": "mA"}
